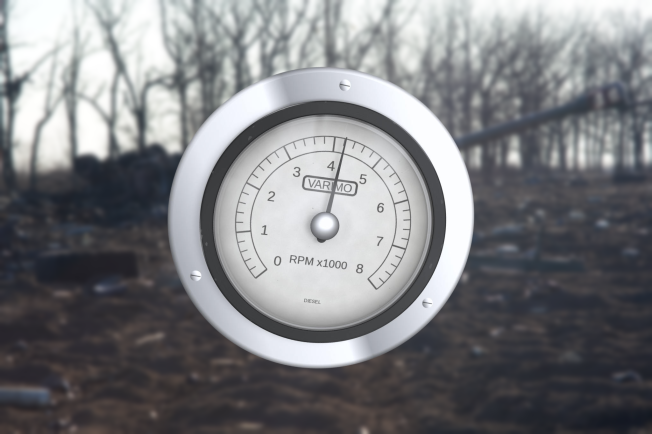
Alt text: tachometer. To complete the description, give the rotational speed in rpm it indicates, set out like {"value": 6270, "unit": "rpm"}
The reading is {"value": 4200, "unit": "rpm"}
